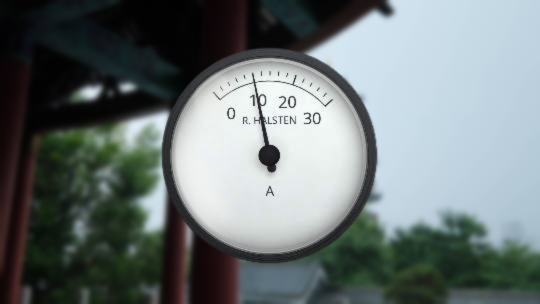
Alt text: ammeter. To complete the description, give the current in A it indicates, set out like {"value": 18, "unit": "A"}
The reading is {"value": 10, "unit": "A"}
